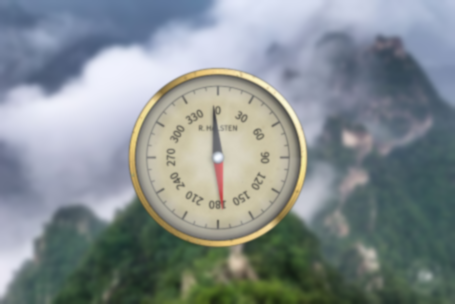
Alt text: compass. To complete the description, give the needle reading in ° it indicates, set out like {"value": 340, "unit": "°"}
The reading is {"value": 175, "unit": "°"}
